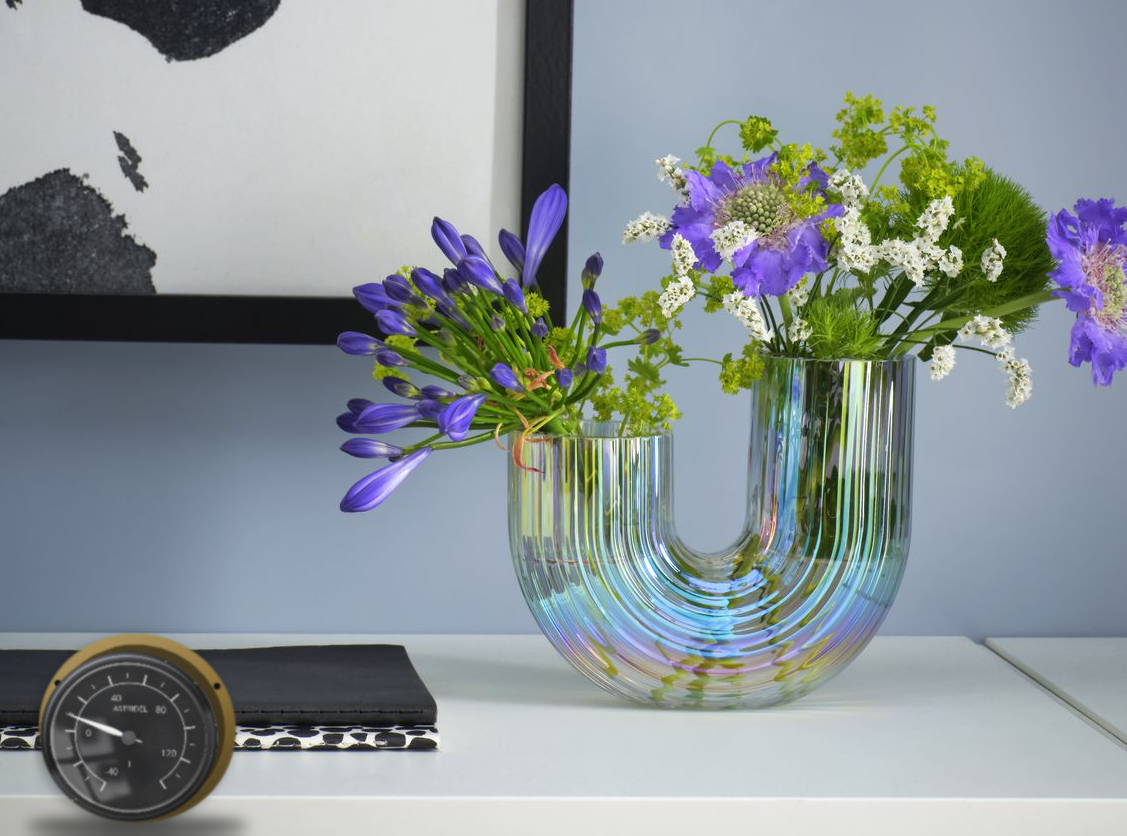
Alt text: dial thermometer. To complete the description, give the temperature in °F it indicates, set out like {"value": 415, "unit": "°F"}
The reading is {"value": 10, "unit": "°F"}
